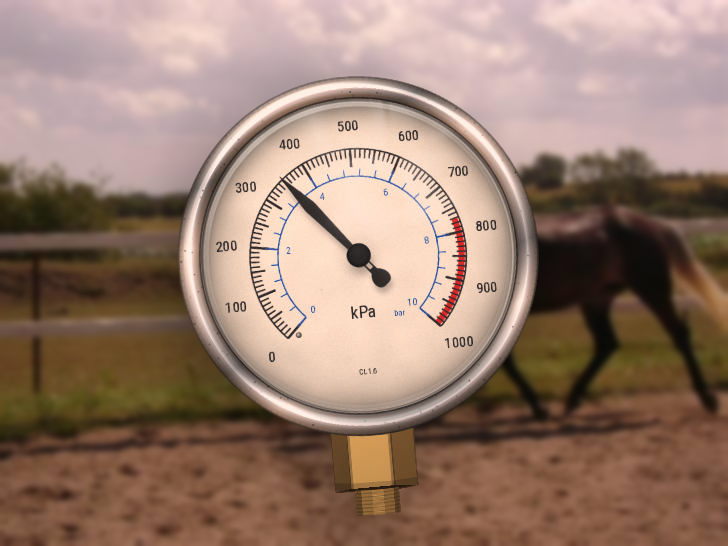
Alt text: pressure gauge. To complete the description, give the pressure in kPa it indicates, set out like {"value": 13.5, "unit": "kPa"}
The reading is {"value": 350, "unit": "kPa"}
